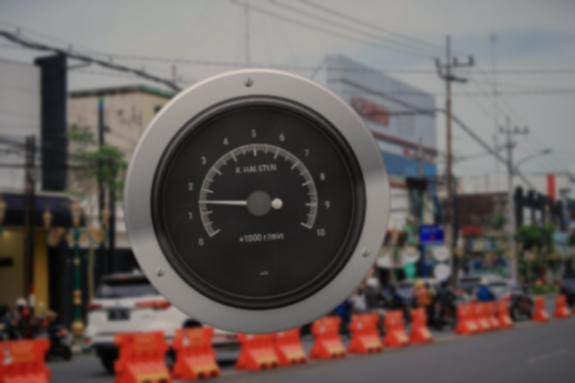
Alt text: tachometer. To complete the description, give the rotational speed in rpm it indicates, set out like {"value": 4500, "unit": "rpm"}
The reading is {"value": 1500, "unit": "rpm"}
